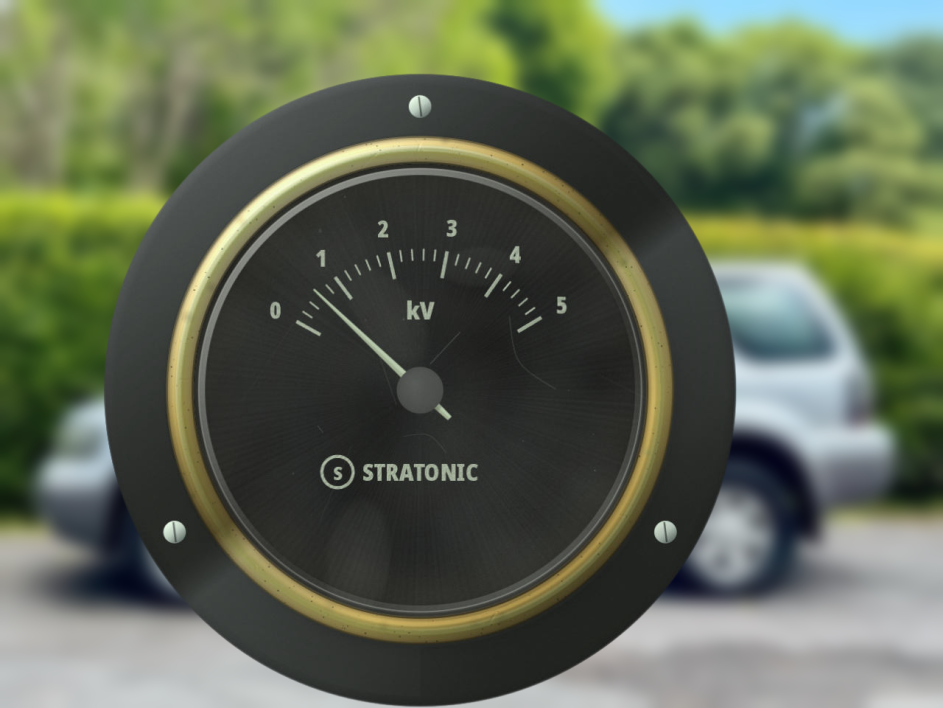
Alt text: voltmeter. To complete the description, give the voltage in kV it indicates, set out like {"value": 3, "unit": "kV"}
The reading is {"value": 0.6, "unit": "kV"}
